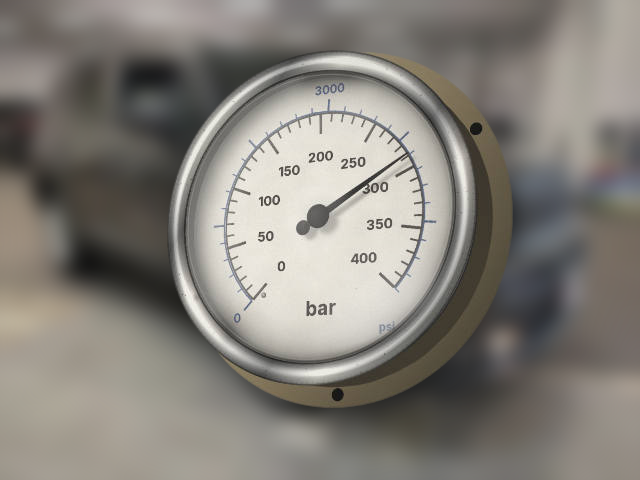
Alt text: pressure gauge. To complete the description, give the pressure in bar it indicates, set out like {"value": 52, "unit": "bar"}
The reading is {"value": 290, "unit": "bar"}
